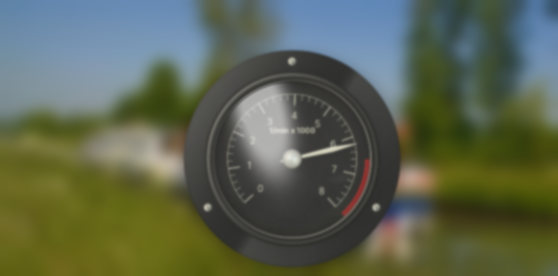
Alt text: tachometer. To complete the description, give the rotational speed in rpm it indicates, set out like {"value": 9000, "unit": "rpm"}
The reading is {"value": 6200, "unit": "rpm"}
